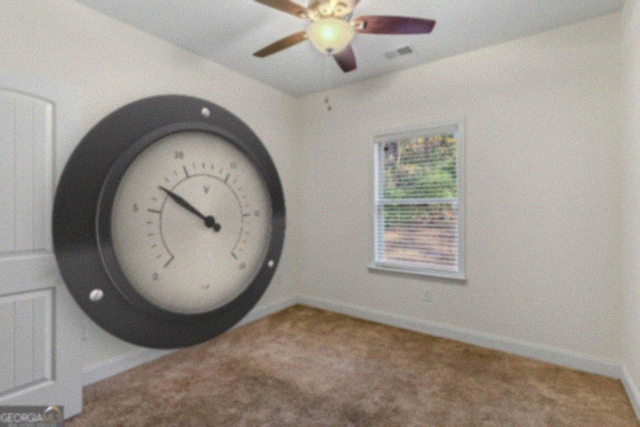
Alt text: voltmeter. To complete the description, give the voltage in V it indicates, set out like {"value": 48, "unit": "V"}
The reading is {"value": 7, "unit": "V"}
